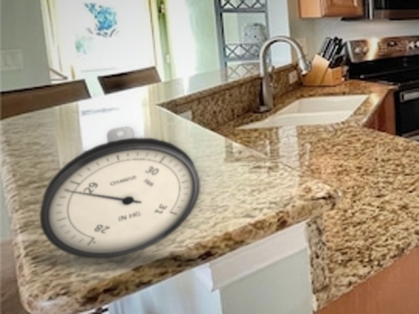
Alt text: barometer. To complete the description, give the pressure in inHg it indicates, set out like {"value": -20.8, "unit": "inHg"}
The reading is {"value": 28.9, "unit": "inHg"}
